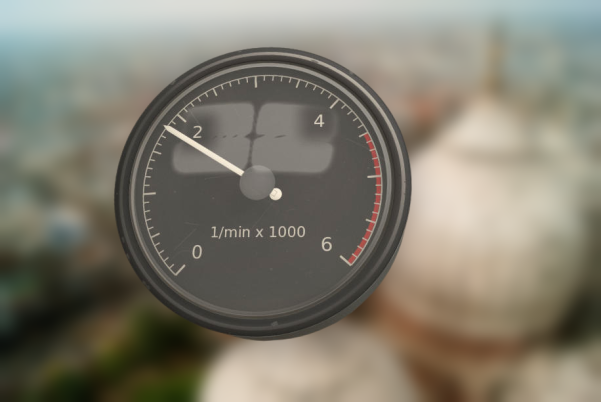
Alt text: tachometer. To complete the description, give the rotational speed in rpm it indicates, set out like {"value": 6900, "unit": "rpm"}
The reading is {"value": 1800, "unit": "rpm"}
